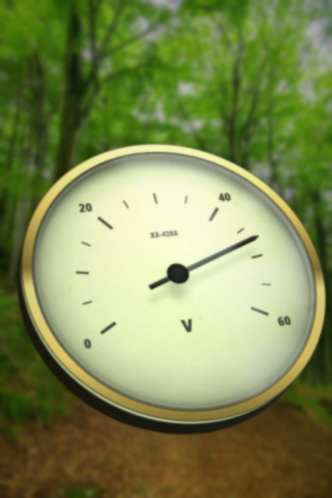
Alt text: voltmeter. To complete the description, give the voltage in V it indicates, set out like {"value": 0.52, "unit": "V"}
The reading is {"value": 47.5, "unit": "V"}
